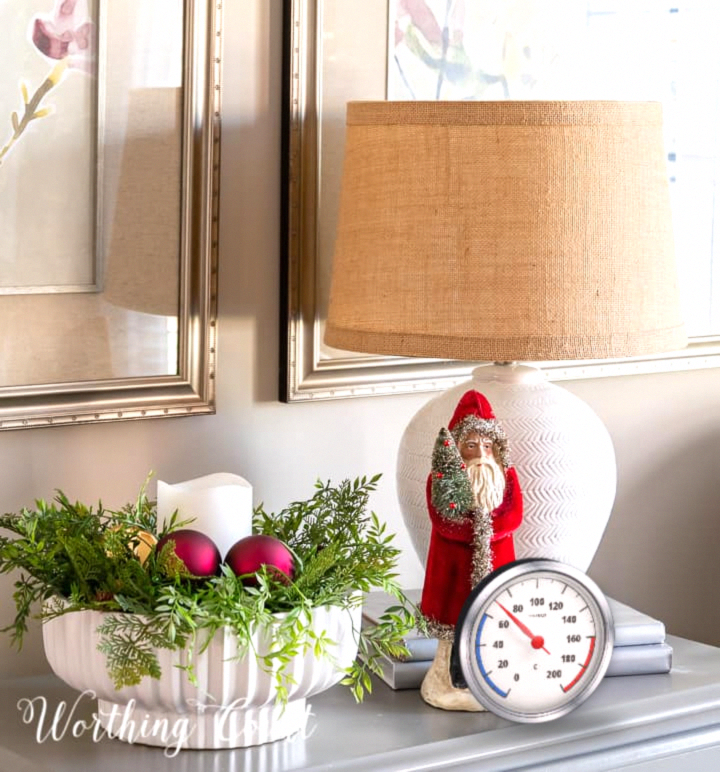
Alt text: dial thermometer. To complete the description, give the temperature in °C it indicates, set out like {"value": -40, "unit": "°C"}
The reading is {"value": 70, "unit": "°C"}
